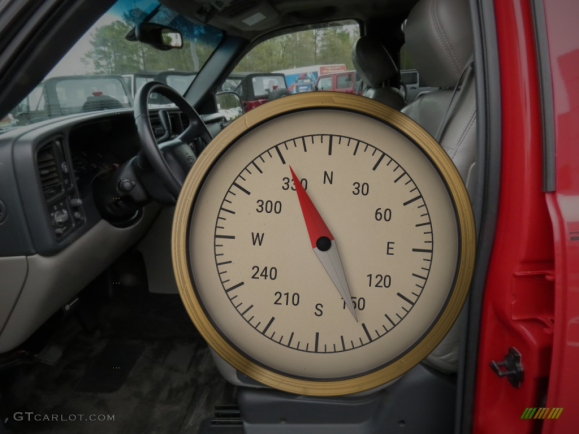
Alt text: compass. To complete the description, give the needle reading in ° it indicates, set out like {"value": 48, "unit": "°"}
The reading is {"value": 332.5, "unit": "°"}
